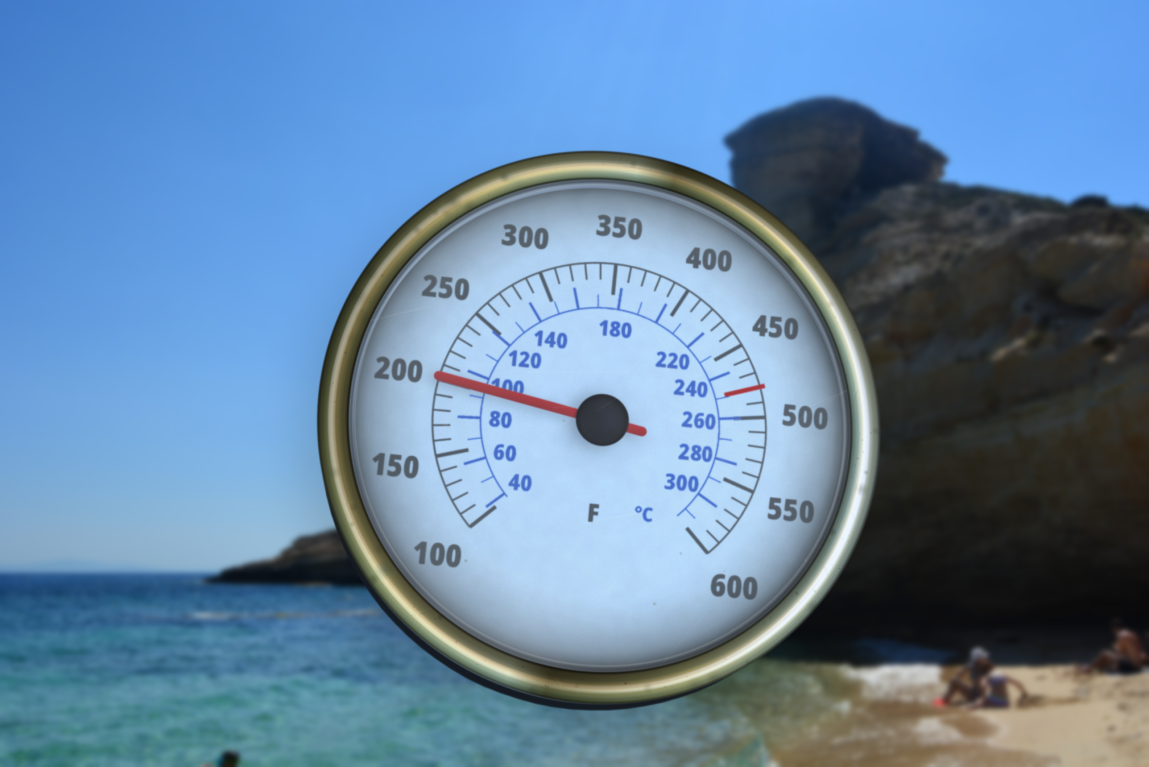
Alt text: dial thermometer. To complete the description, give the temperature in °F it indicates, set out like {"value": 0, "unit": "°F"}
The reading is {"value": 200, "unit": "°F"}
